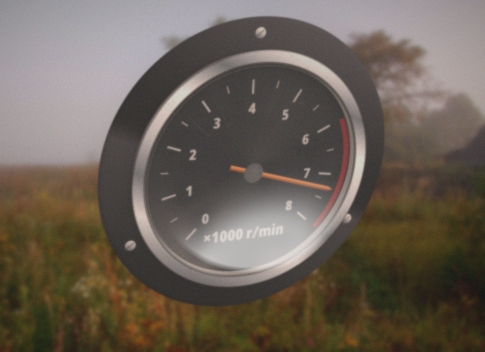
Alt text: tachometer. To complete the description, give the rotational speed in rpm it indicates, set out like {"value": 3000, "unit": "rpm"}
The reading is {"value": 7250, "unit": "rpm"}
